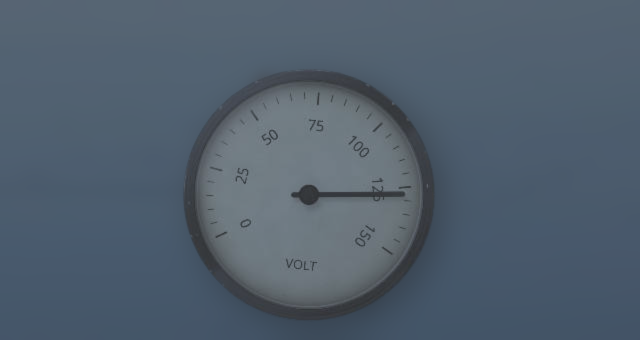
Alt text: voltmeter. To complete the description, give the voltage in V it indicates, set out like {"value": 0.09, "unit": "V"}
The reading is {"value": 127.5, "unit": "V"}
